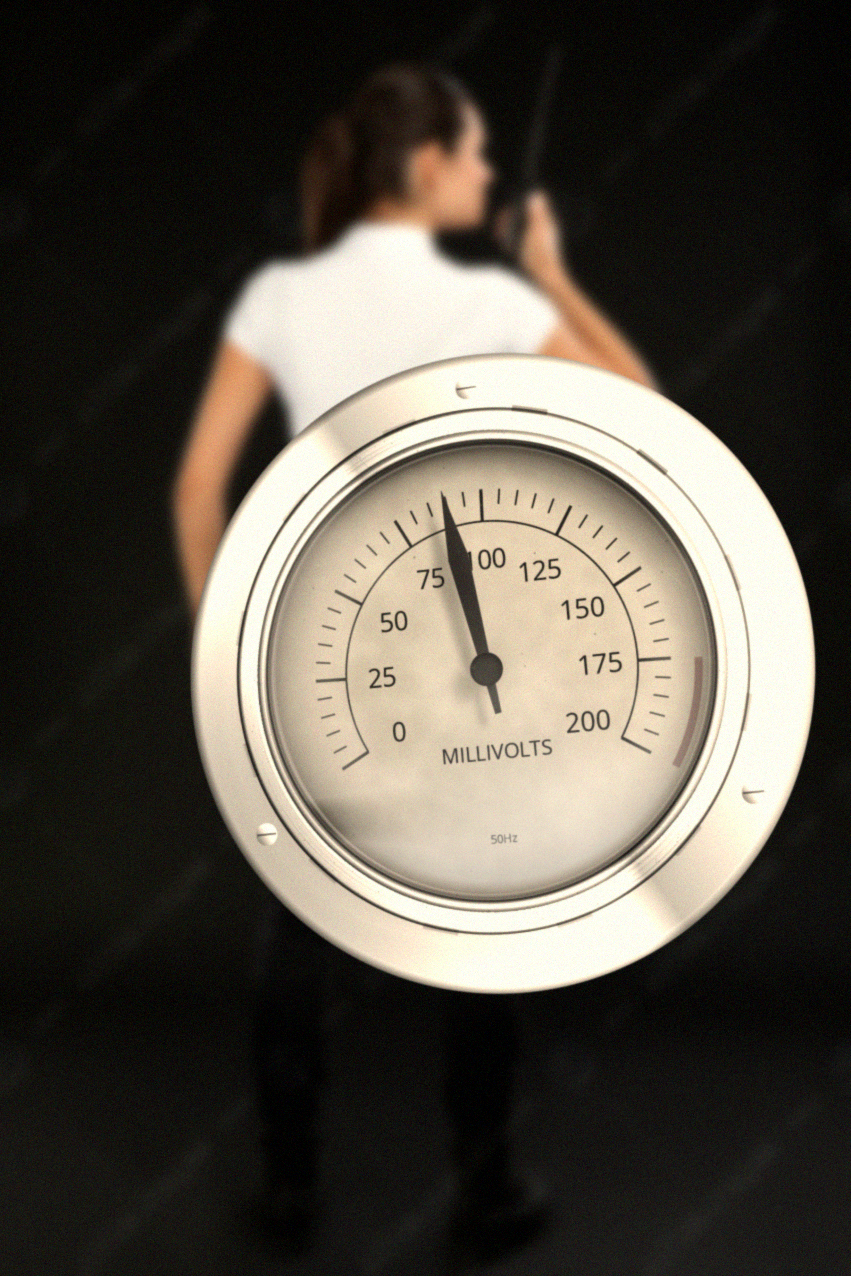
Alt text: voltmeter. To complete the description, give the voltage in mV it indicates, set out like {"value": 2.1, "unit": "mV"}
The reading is {"value": 90, "unit": "mV"}
